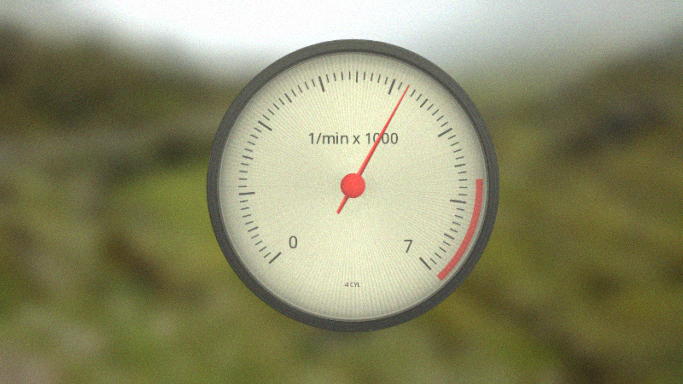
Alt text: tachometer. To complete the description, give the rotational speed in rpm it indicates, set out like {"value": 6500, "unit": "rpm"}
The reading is {"value": 4200, "unit": "rpm"}
